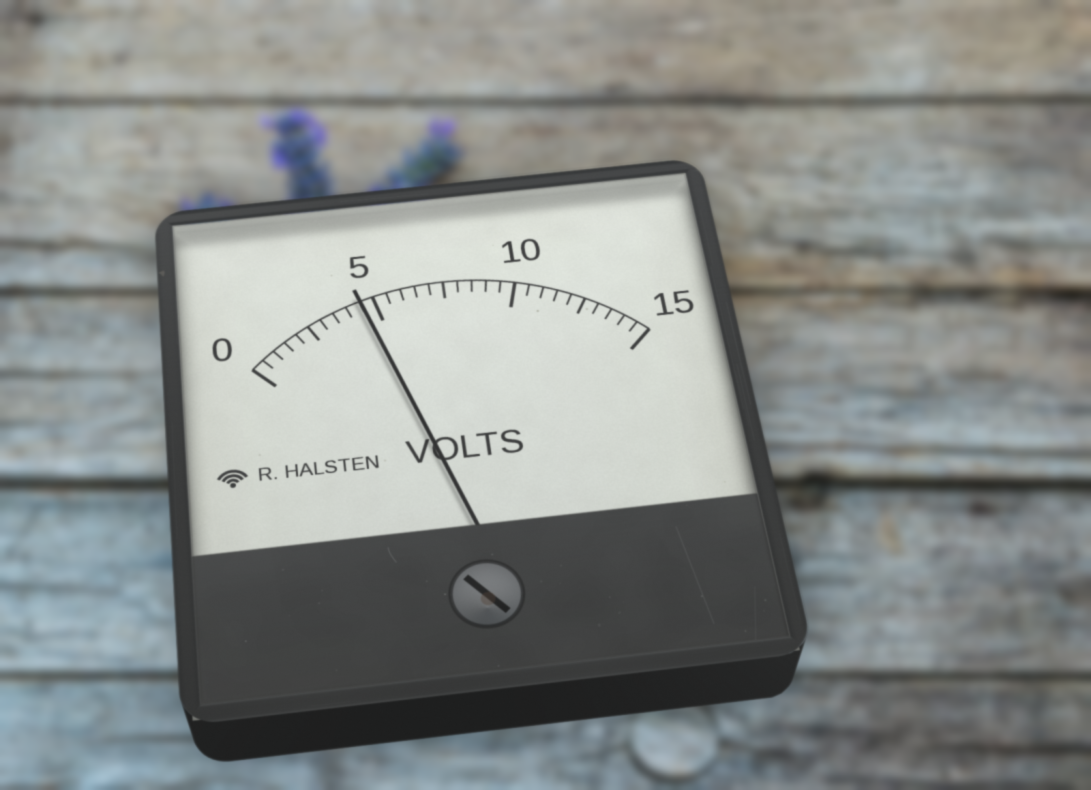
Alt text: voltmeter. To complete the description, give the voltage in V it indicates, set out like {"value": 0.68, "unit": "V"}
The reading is {"value": 4.5, "unit": "V"}
